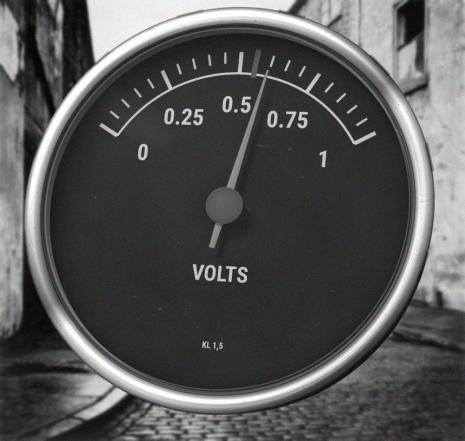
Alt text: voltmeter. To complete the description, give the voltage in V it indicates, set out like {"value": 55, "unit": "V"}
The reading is {"value": 0.6, "unit": "V"}
